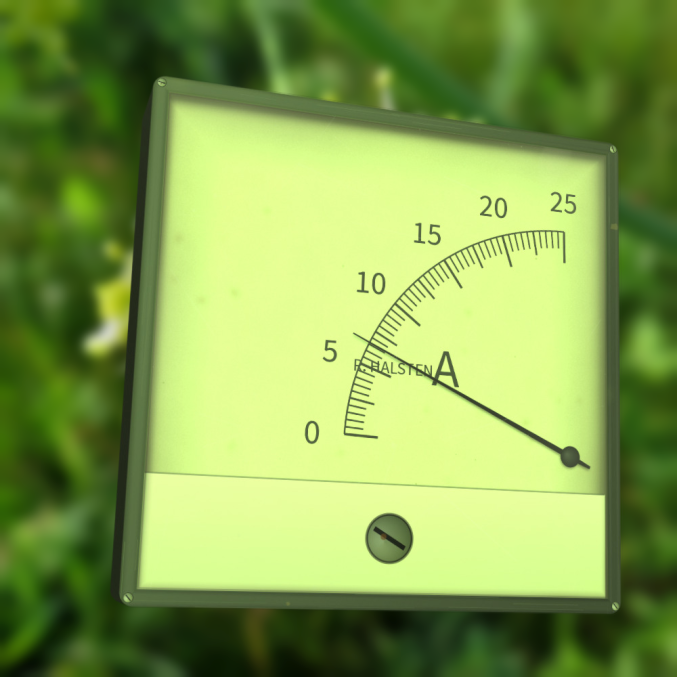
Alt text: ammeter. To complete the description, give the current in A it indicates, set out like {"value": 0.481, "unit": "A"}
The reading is {"value": 6.5, "unit": "A"}
